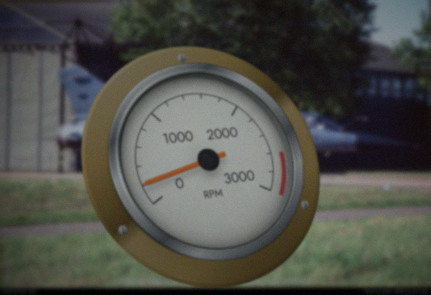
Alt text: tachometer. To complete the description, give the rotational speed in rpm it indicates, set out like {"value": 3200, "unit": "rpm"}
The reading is {"value": 200, "unit": "rpm"}
